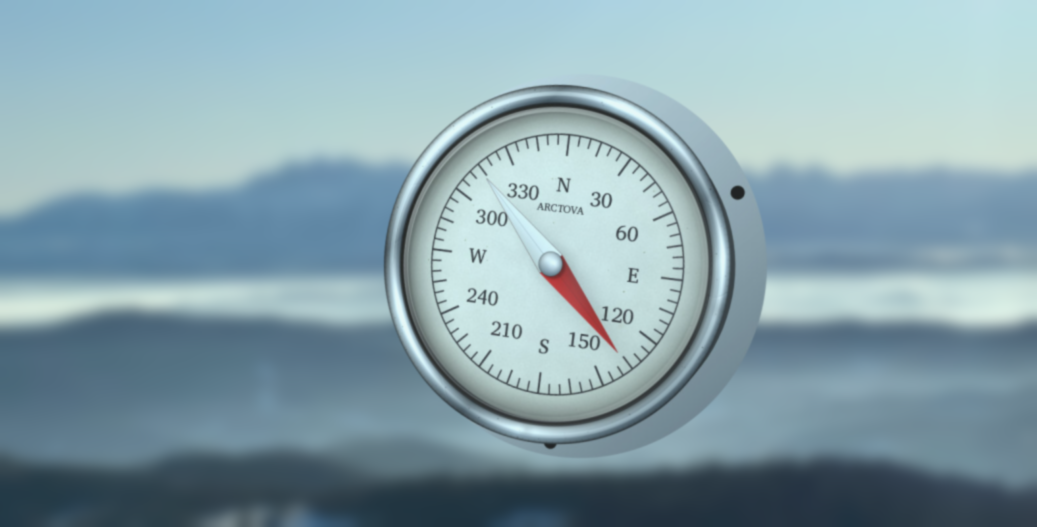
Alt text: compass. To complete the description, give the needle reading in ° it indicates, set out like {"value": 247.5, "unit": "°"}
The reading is {"value": 135, "unit": "°"}
